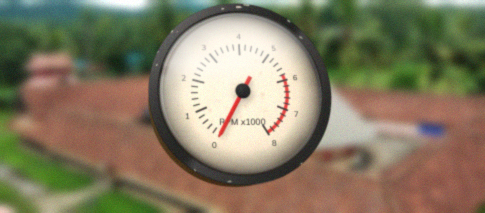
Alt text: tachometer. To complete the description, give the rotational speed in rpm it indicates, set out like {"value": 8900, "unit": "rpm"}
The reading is {"value": 0, "unit": "rpm"}
